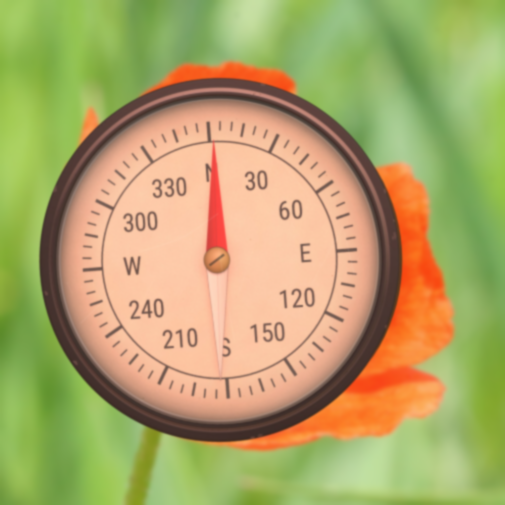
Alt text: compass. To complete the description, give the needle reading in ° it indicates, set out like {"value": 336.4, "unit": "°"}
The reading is {"value": 2.5, "unit": "°"}
